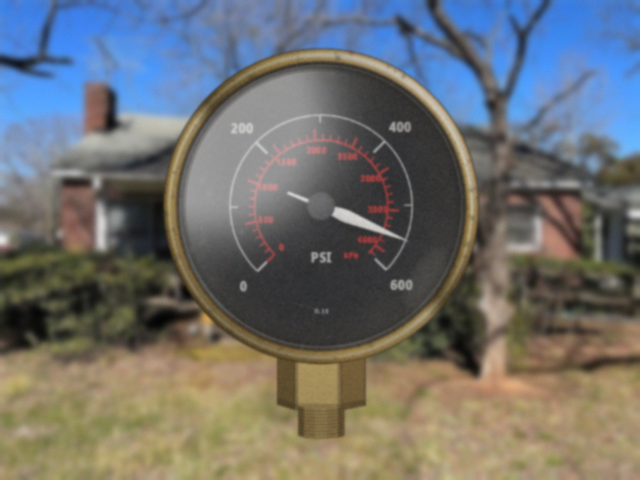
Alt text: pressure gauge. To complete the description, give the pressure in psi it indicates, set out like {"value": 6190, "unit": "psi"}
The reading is {"value": 550, "unit": "psi"}
